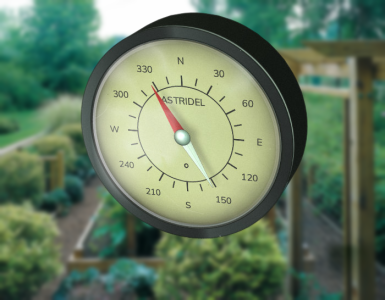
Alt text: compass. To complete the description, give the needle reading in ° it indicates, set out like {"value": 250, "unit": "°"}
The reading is {"value": 330, "unit": "°"}
